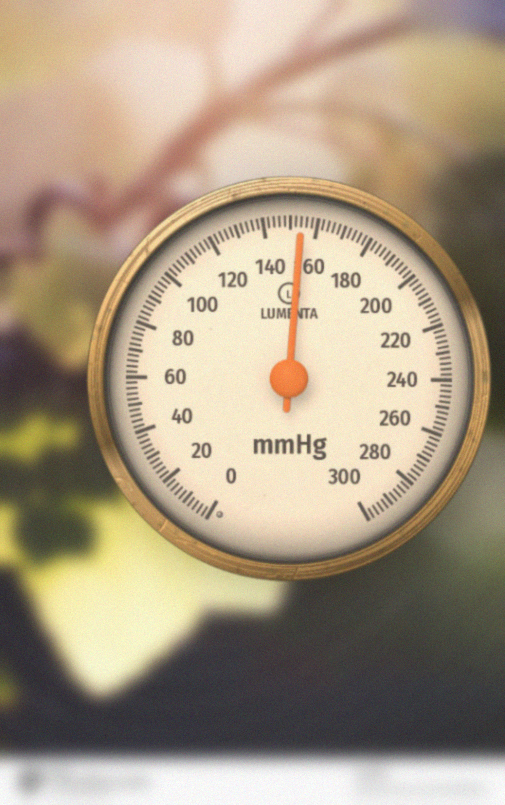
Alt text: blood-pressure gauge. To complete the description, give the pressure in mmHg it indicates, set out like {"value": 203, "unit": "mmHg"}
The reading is {"value": 154, "unit": "mmHg"}
